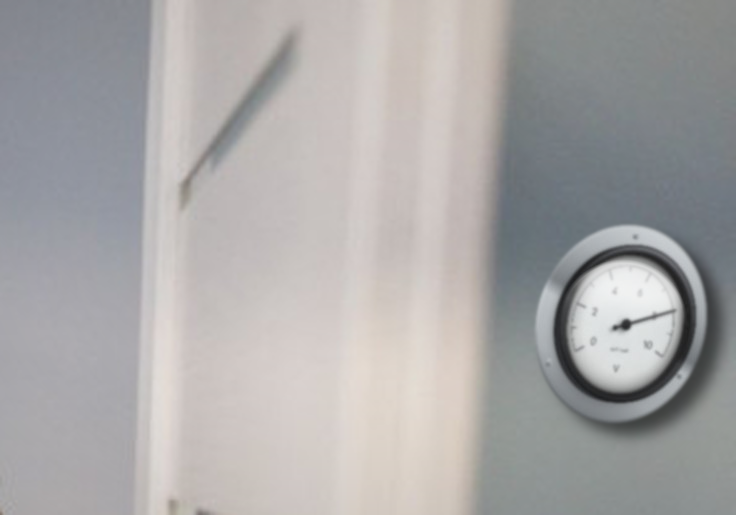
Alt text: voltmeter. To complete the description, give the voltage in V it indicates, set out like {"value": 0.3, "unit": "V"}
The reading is {"value": 8, "unit": "V"}
